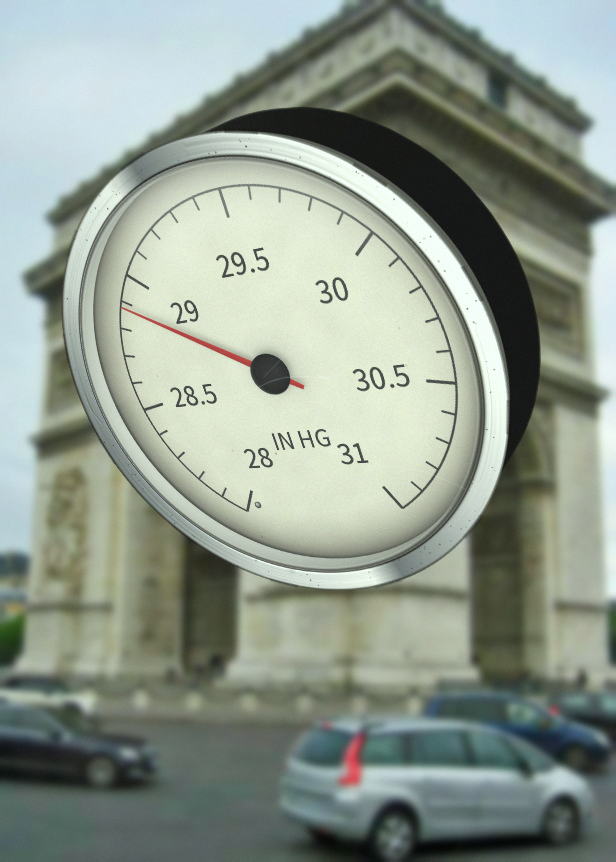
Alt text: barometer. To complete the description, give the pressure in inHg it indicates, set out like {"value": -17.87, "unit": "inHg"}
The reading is {"value": 28.9, "unit": "inHg"}
